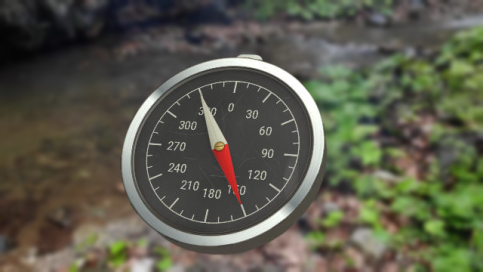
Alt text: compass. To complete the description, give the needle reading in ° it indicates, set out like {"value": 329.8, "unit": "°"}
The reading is {"value": 150, "unit": "°"}
